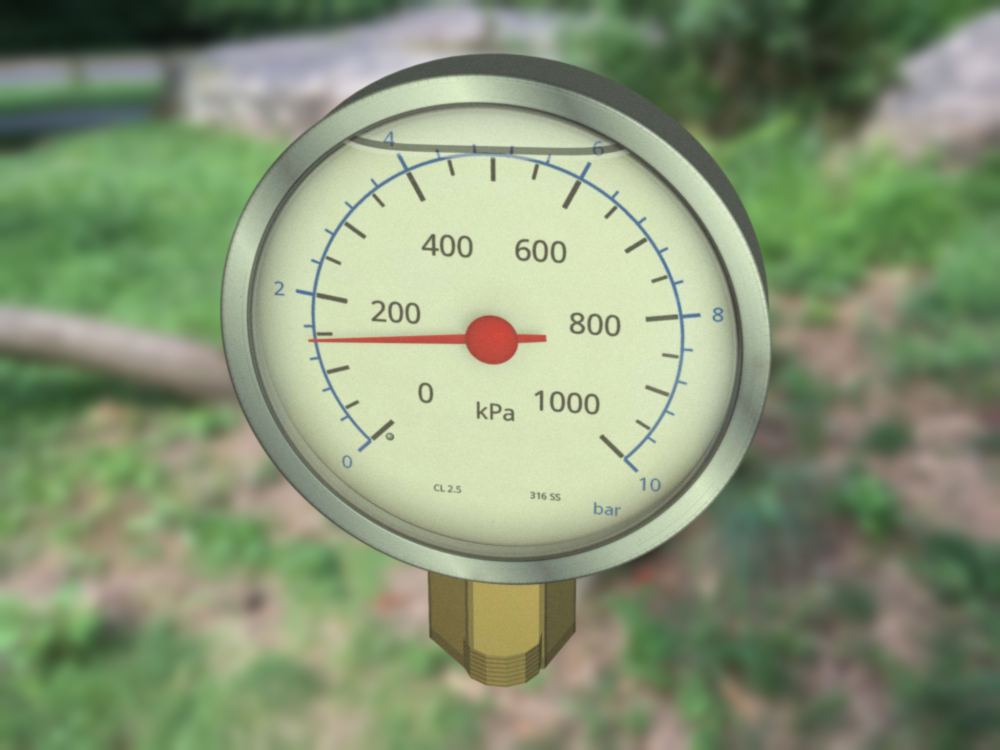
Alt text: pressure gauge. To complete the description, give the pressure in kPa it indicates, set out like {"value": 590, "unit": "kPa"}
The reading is {"value": 150, "unit": "kPa"}
